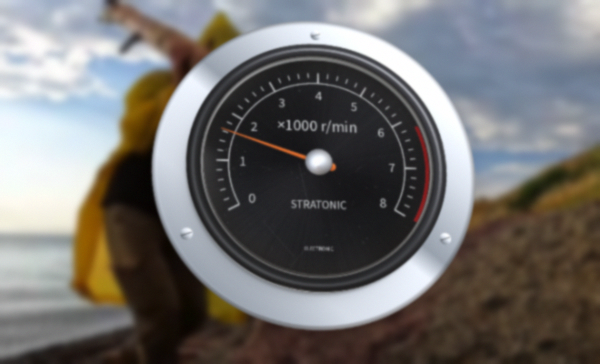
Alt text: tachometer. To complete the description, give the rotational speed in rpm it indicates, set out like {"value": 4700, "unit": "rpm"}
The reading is {"value": 1600, "unit": "rpm"}
